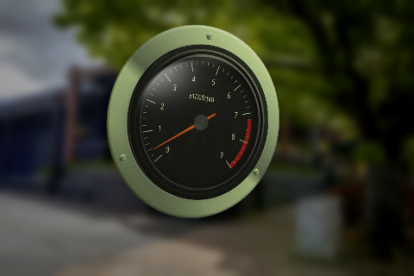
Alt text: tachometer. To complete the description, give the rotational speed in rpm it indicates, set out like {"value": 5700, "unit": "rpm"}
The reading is {"value": 400, "unit": "rpm"}
